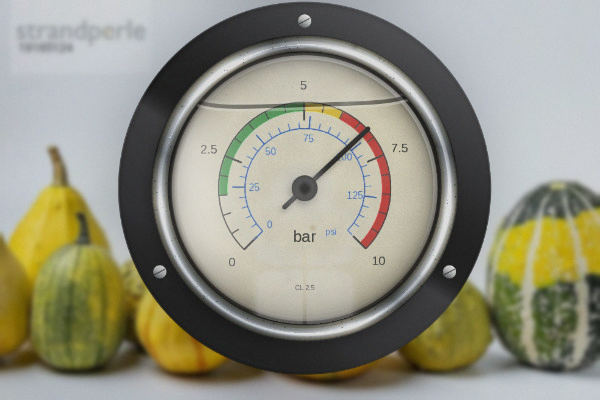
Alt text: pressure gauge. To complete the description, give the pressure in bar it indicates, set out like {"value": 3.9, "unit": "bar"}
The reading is {"value": 6.75, "unit": "bar"}
